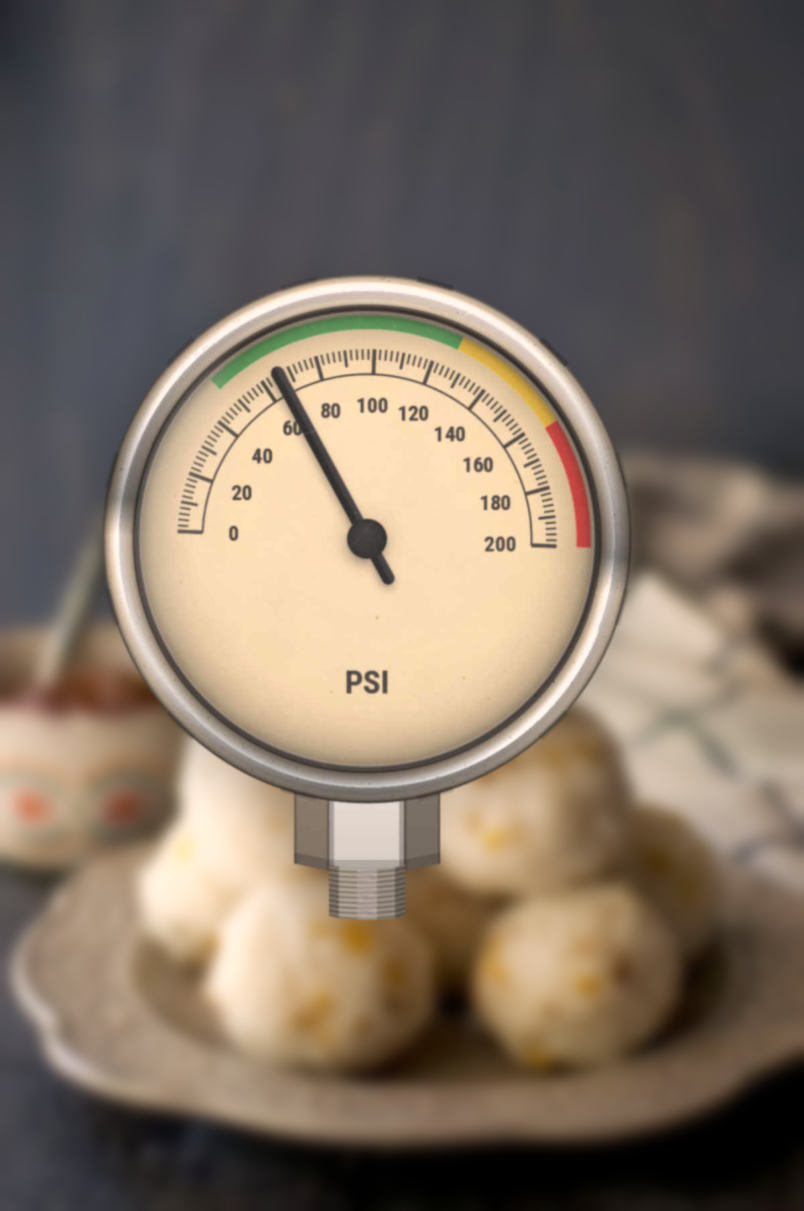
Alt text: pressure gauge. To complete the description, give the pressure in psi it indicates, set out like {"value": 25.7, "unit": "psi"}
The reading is {"value": 66, "unit": "psi"}
